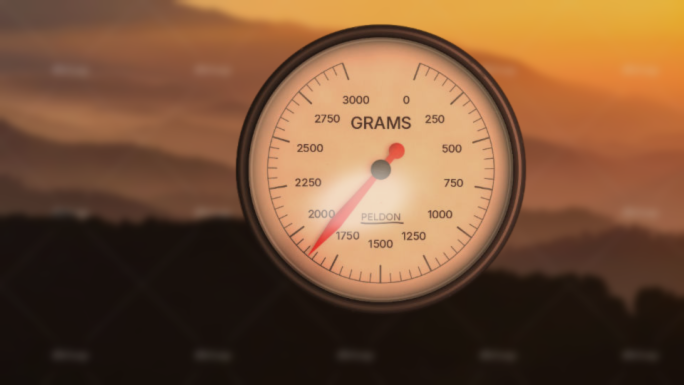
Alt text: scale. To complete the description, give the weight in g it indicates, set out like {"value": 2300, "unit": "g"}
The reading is {"value": 1875, "unit": "g"}
